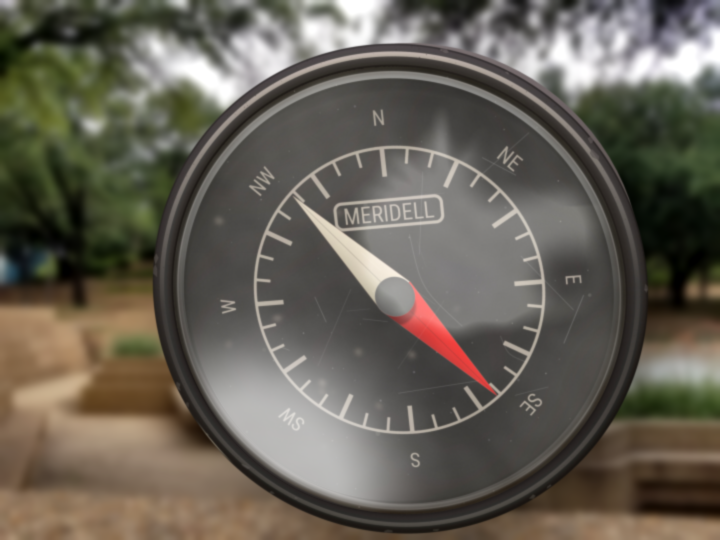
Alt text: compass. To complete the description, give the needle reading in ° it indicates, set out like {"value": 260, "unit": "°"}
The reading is {"value": 140, "unit": "°"}
